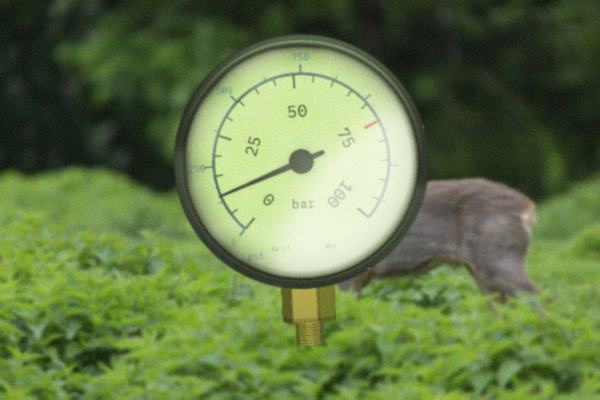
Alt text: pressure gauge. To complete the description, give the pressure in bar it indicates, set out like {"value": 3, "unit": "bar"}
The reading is {"value": 10, "unit": "bar"}
